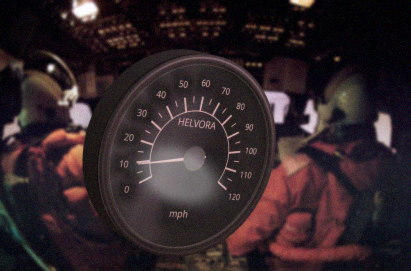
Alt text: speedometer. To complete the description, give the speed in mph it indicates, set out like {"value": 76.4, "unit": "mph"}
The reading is {"value": 10, "unit": "mph"}
